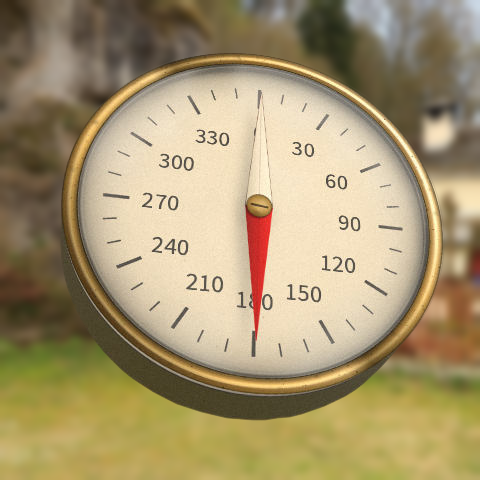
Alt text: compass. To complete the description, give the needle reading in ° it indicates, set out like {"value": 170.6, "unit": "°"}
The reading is {"value": 180, "unit": "°"}
